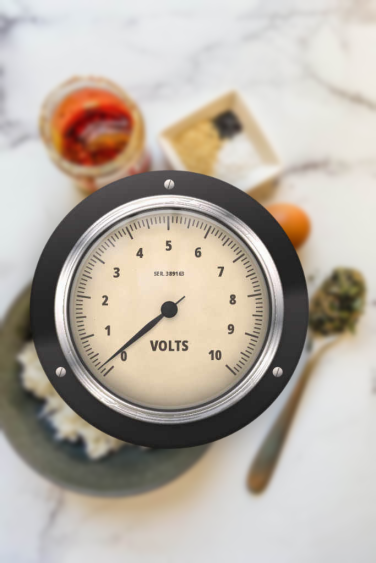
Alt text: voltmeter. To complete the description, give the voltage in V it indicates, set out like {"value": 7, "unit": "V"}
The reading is {"value": 0.2, "unit": "V"}
